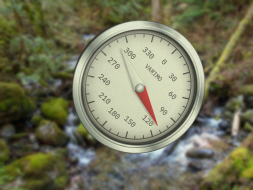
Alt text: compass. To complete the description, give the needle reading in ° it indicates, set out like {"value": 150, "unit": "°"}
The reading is {"value": 110, "unit": "°"}
